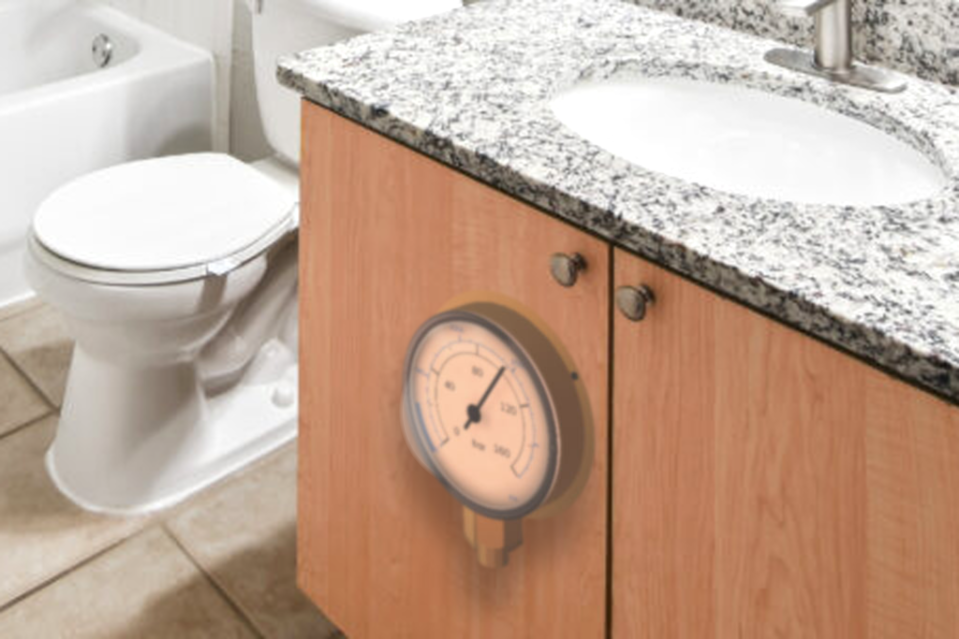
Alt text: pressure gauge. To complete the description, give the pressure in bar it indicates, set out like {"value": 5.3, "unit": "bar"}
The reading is {"value": 100, "unit": "bar"}
